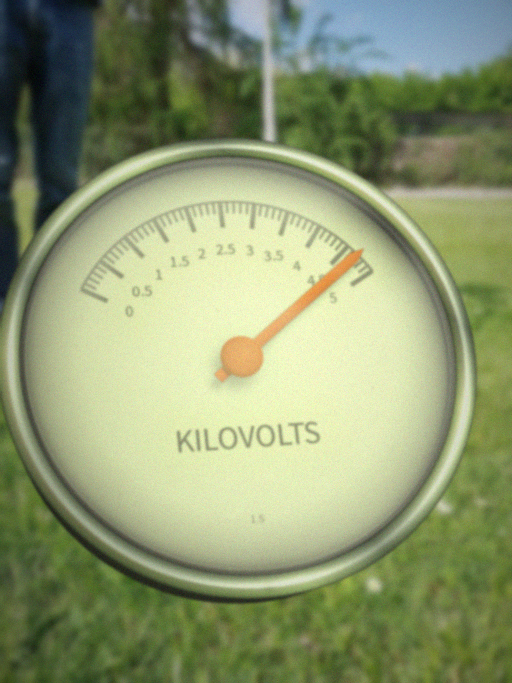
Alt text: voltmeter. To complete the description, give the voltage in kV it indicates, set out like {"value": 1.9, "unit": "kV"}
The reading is {"value": 4.7, "unit": "kV"}
